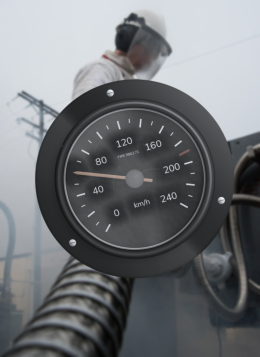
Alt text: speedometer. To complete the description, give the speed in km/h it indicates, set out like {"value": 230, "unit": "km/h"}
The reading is {"value": 60, "unit": "km/h"}
